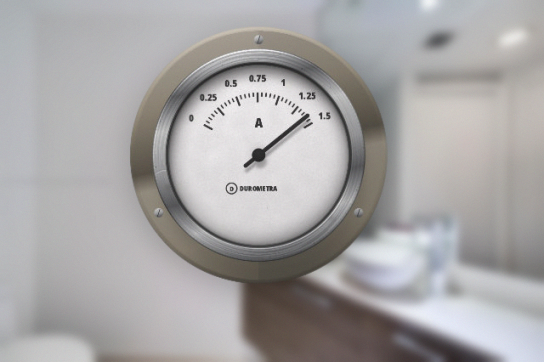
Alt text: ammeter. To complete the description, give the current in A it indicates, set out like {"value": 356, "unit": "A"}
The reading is {"value": 1.4, "unit": "A"}
